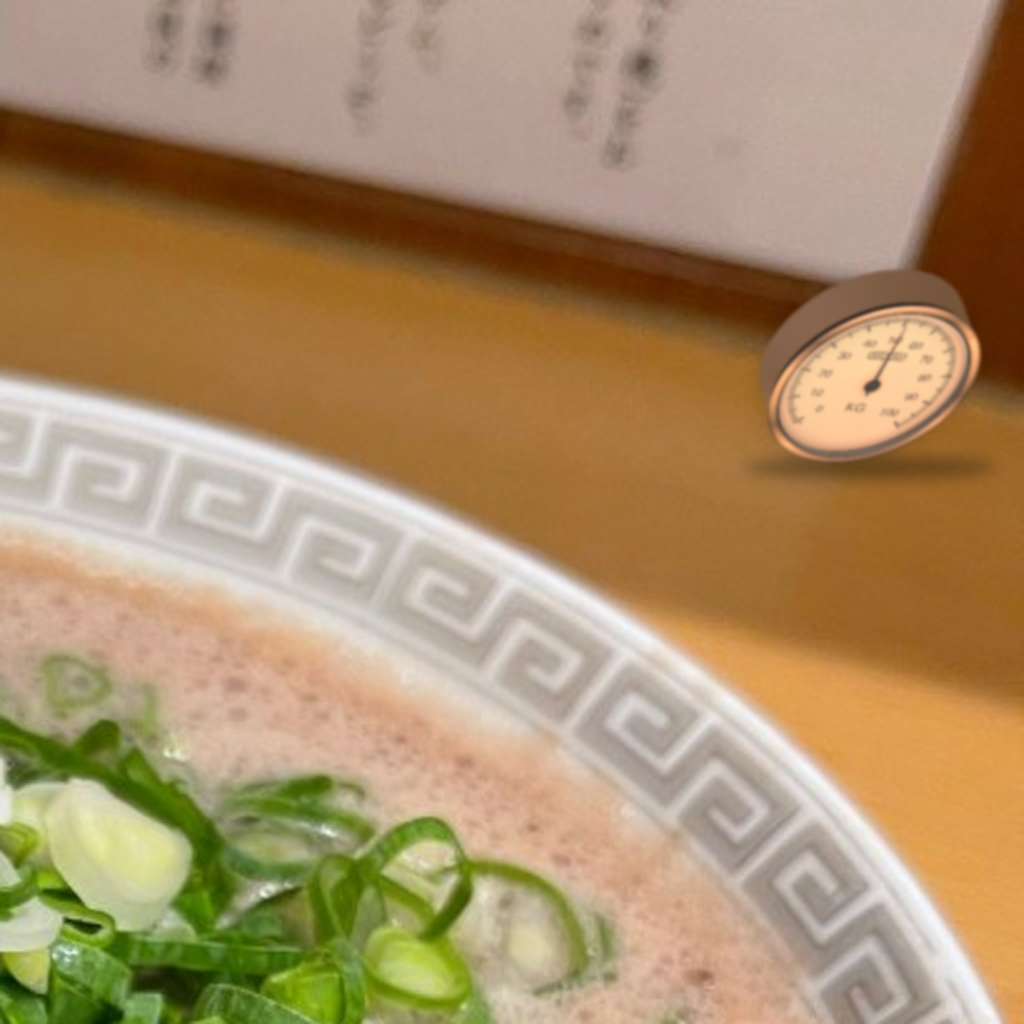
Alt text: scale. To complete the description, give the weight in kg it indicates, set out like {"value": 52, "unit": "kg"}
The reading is {"value": 50, "unit": "kg"}
